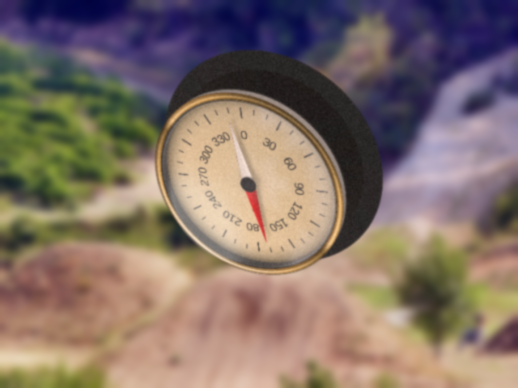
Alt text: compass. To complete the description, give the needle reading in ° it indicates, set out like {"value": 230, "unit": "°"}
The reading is {"value": 170, "unit": "°"}
